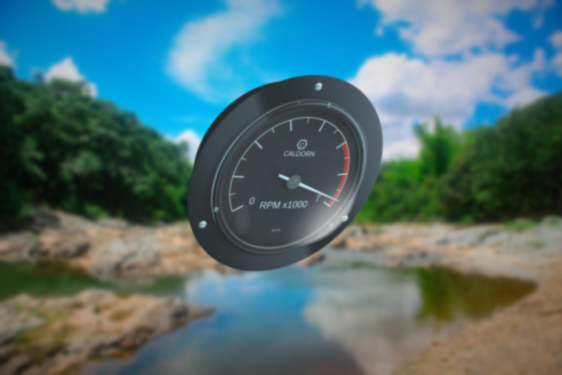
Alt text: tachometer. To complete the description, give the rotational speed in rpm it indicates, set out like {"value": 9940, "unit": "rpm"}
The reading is {"value": 6750, "unit": "rpm"}
